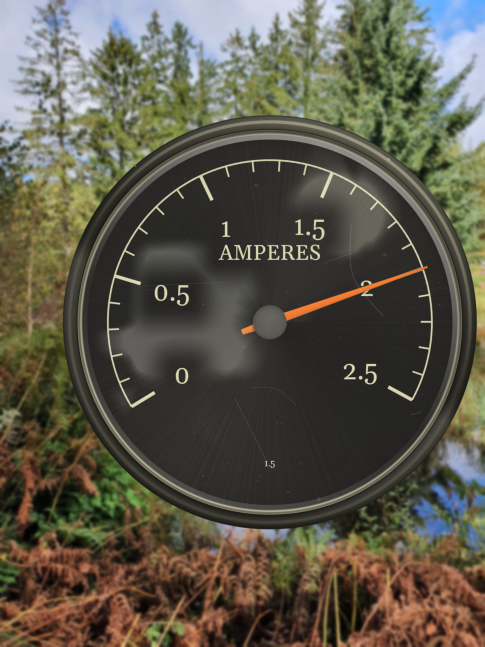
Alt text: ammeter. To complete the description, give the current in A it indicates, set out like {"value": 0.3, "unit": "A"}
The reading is {"value": 2, "unit": "A"}
